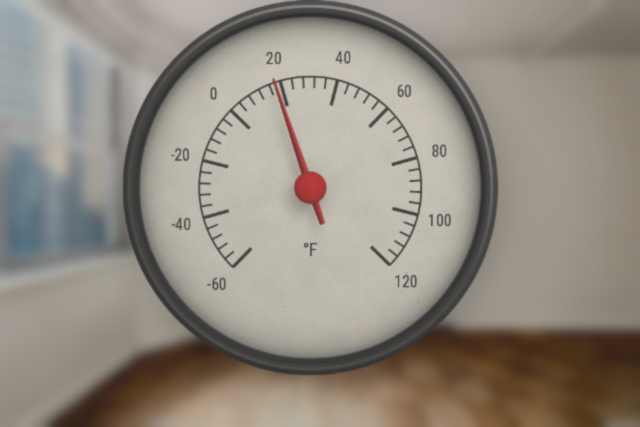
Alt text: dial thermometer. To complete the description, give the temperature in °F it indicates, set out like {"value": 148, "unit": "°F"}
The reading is {"value": 18, "unit": "°F"}
